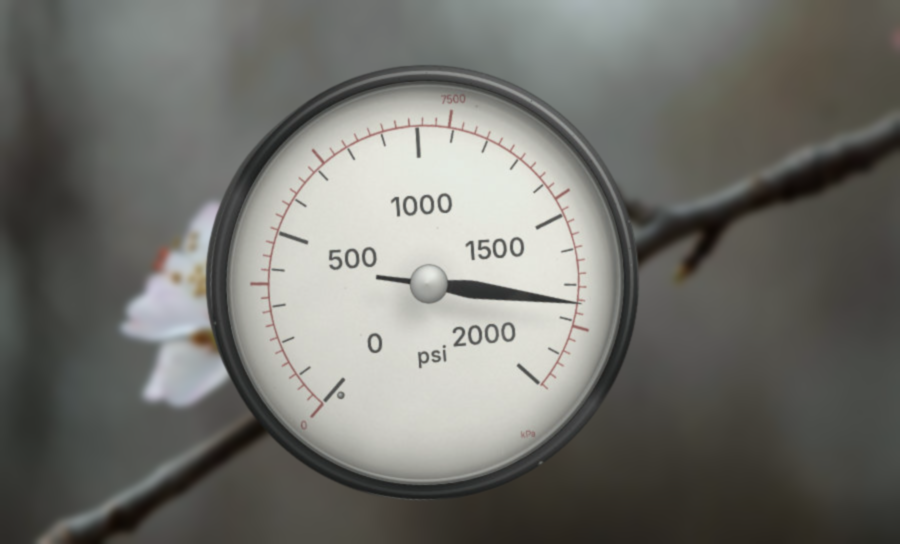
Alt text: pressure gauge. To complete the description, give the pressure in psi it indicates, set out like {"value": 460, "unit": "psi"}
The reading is {"value": 1750, "unit": "psi"}
